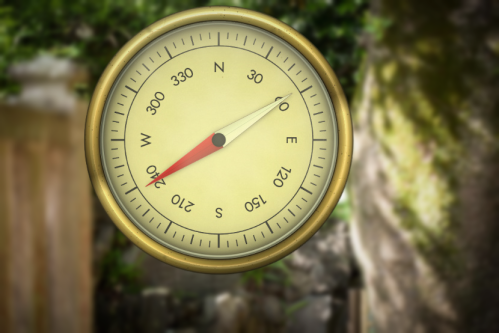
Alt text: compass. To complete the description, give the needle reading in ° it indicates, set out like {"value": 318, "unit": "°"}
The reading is {"value": 237.5, "unit": "°"}
